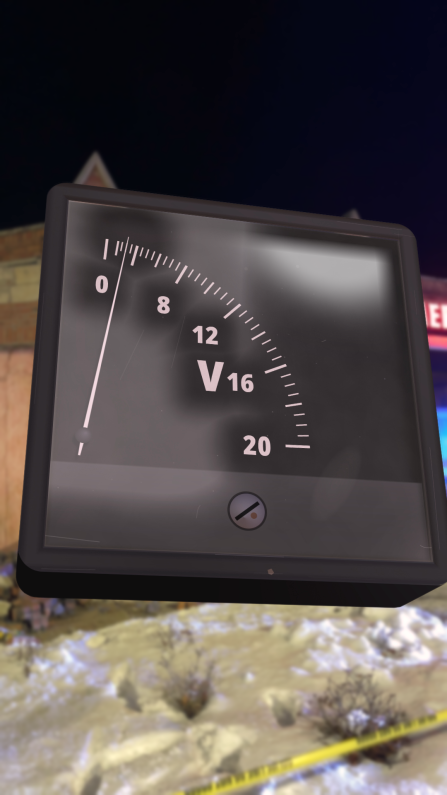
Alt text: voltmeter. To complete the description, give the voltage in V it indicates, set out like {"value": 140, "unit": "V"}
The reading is {"value": 3, "unit": "V"}
